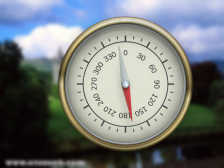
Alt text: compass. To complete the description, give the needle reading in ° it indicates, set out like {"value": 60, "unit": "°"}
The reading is {"value": 170, "unit": "°"}
